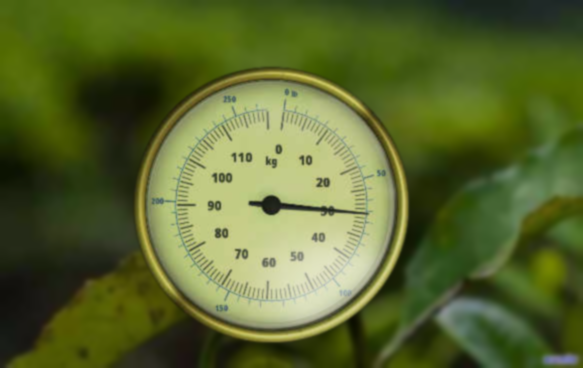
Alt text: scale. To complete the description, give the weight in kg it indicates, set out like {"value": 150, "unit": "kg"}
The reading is {"value": 30, "unit": "kg"}
